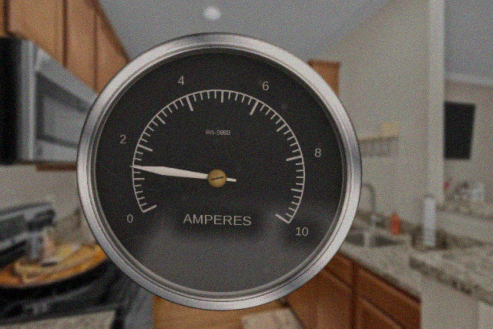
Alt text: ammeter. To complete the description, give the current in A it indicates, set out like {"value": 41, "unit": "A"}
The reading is {"value": 1.4, "unit": "A"}
